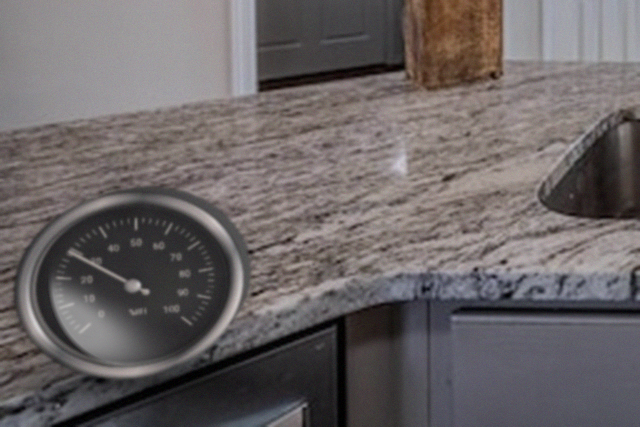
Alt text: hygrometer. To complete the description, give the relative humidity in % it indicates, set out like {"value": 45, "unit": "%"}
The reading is {"value": 30, "unit": "%"}
